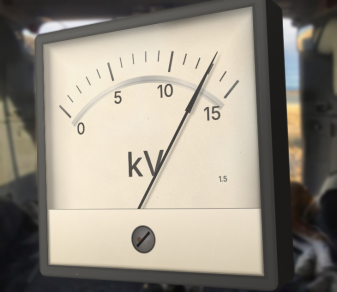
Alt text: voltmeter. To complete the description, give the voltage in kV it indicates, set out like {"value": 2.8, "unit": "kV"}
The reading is {"value": 13, "unit": "kV"}
